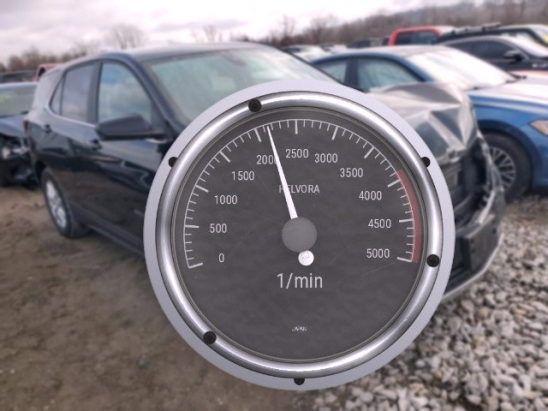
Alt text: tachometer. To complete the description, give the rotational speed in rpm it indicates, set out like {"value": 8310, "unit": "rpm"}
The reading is {"value": 2150, "unit": "rpm"}
